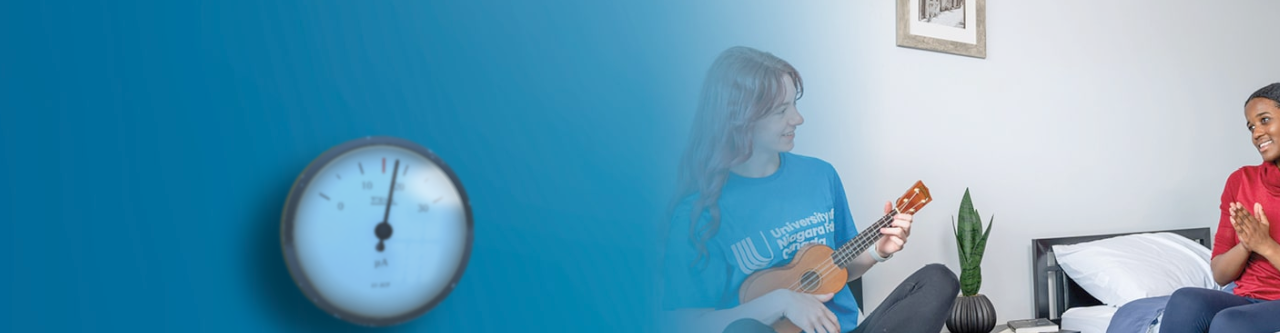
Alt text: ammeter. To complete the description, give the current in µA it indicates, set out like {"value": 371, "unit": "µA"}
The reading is {"value": 17.5, "unit": "µA"}
